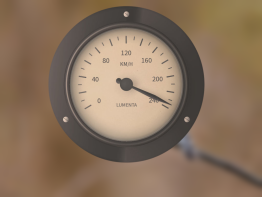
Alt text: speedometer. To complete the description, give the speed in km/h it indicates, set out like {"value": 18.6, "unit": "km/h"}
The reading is {"value": 235, "unit": "km/h"}
